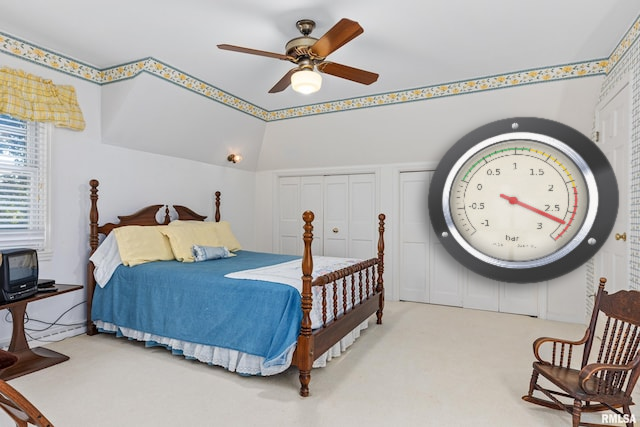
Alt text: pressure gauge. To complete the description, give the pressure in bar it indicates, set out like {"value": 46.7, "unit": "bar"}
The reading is {"value": 2.7, "unit": "bar"}
